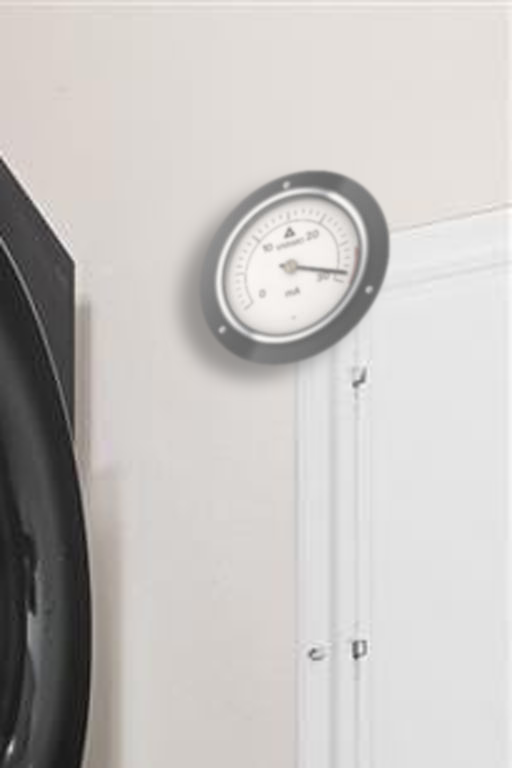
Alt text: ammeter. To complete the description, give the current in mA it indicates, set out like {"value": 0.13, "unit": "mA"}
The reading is {"value": 29, "unit": "mA"}
